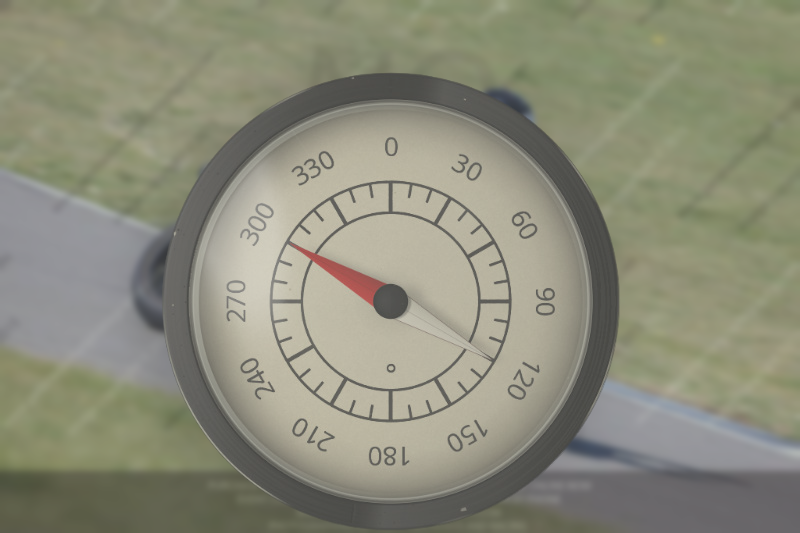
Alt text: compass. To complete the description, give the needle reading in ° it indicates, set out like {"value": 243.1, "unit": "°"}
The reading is {"value": 300, "unit": "°"}
